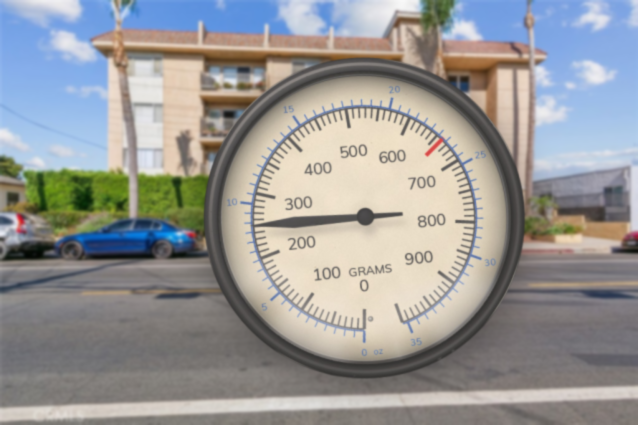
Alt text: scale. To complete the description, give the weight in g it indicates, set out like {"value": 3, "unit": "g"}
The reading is {"value": 250, "unit": "g"}
